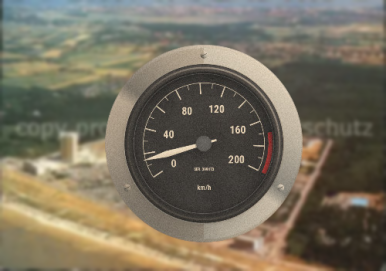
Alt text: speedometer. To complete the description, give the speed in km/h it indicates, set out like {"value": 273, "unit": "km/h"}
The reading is {"value": 15, "unit": "km/h"}
